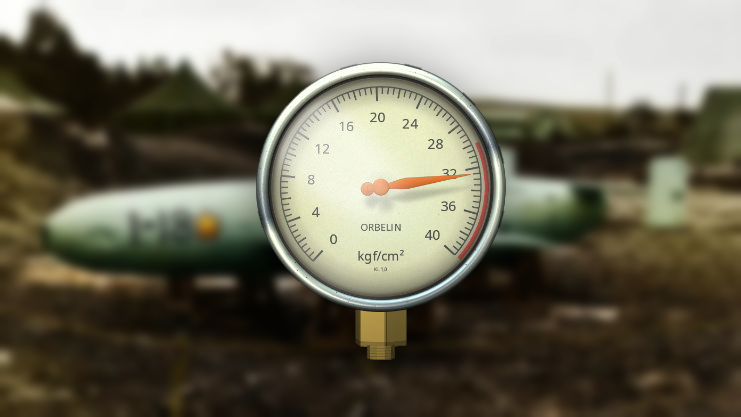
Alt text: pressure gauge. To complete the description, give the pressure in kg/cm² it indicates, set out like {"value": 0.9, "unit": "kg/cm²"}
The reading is {"value": 32.5, "unit": "kg/cm²"}
